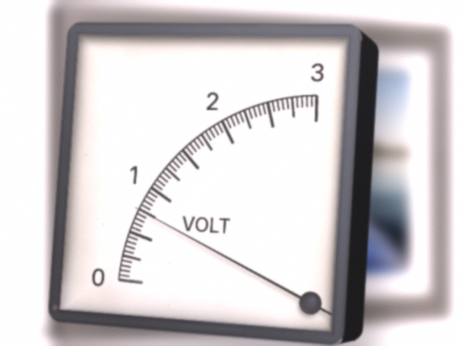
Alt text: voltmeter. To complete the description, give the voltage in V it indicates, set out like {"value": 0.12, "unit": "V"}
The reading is {"value": 0.75, "unit": "V"}
